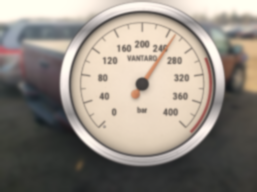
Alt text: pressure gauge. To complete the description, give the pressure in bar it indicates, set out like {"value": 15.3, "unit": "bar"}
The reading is {"value": 250, "unit": "bar"}
